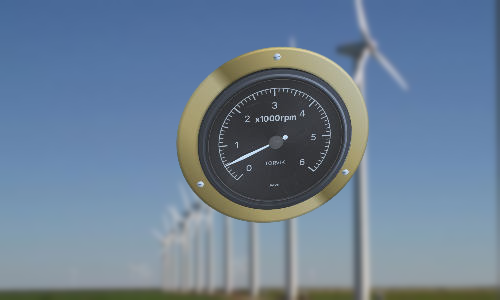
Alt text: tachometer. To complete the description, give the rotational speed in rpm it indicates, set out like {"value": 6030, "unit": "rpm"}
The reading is {"value": 500, "unit": "rpm"}
